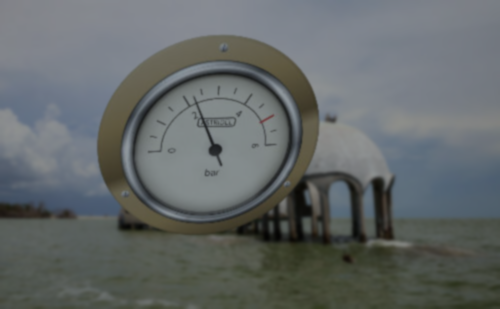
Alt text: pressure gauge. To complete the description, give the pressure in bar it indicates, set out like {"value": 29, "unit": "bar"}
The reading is {"value": 2.25, "unit": "bar"}
